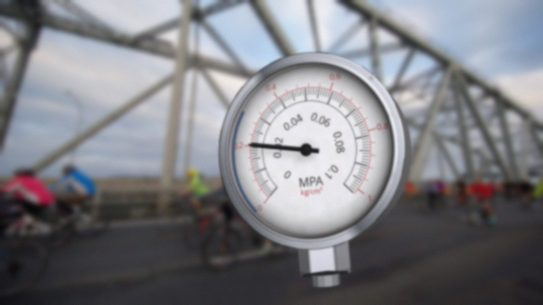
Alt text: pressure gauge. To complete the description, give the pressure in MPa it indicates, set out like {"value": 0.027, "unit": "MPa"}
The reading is {"value": 0.02, "unit": "MPa"}
